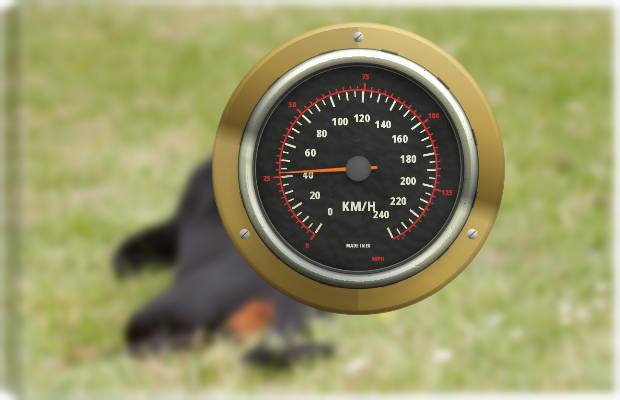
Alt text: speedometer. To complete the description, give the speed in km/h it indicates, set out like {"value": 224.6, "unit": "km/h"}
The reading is {"value": 42.5, "unit": "km/h"}
